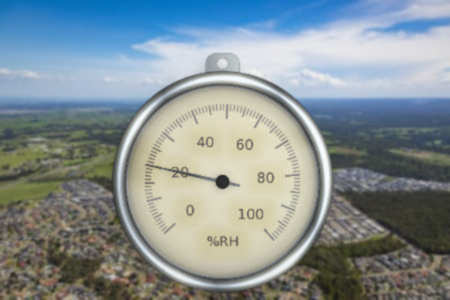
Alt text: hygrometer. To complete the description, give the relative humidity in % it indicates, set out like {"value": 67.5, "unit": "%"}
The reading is {"value": 20, "unit": "%"}
